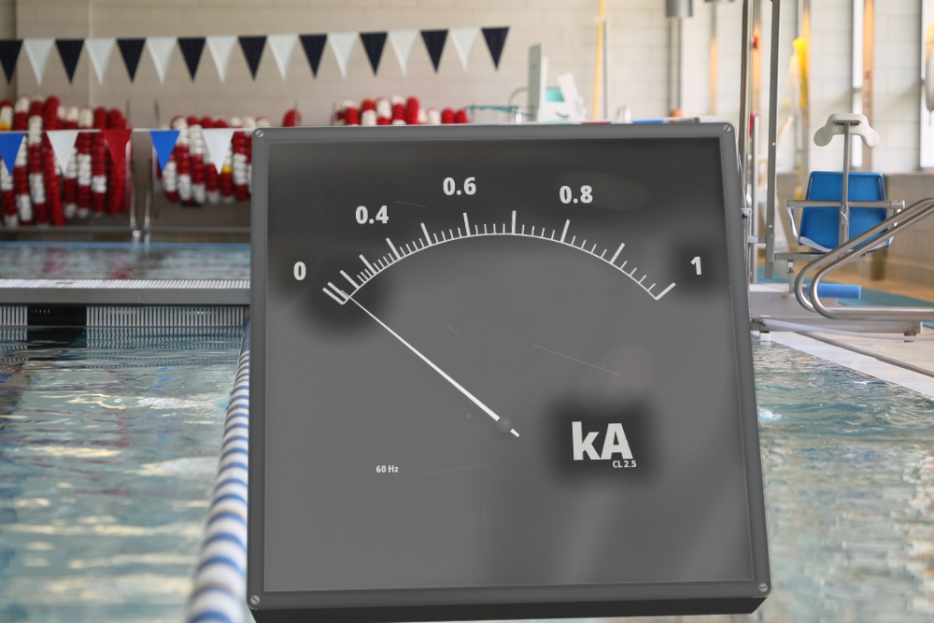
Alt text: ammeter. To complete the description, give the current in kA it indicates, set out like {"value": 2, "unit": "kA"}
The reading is {"value": 0.1, "unit": "kA"}
